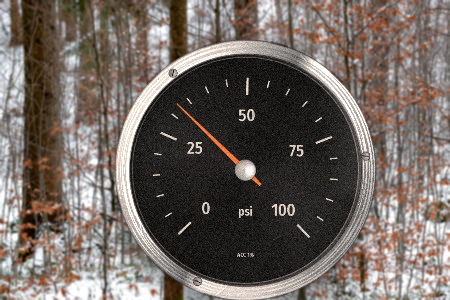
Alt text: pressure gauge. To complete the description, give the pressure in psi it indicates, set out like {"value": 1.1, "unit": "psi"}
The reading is {"value": 32.5, "unit": "psi"}
